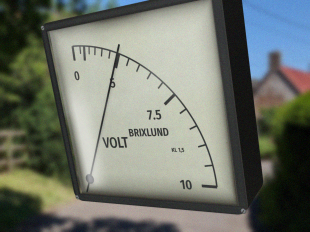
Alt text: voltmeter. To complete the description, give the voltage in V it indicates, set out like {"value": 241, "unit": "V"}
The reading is {"value": 5, "unit": "V"}
